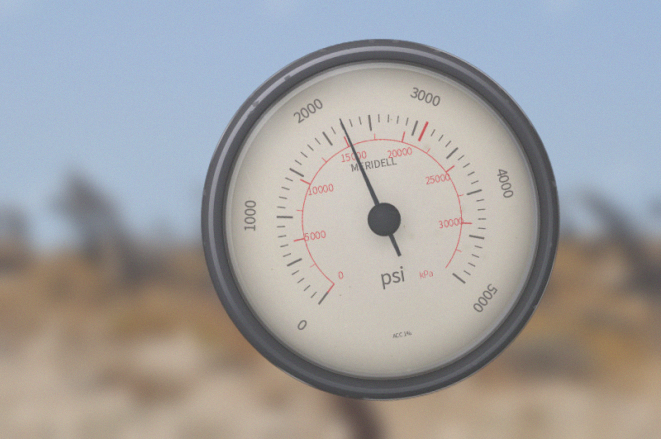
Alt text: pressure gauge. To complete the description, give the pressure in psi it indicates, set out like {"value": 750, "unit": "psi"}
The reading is {"value": 2200, "unit": "psi"}
